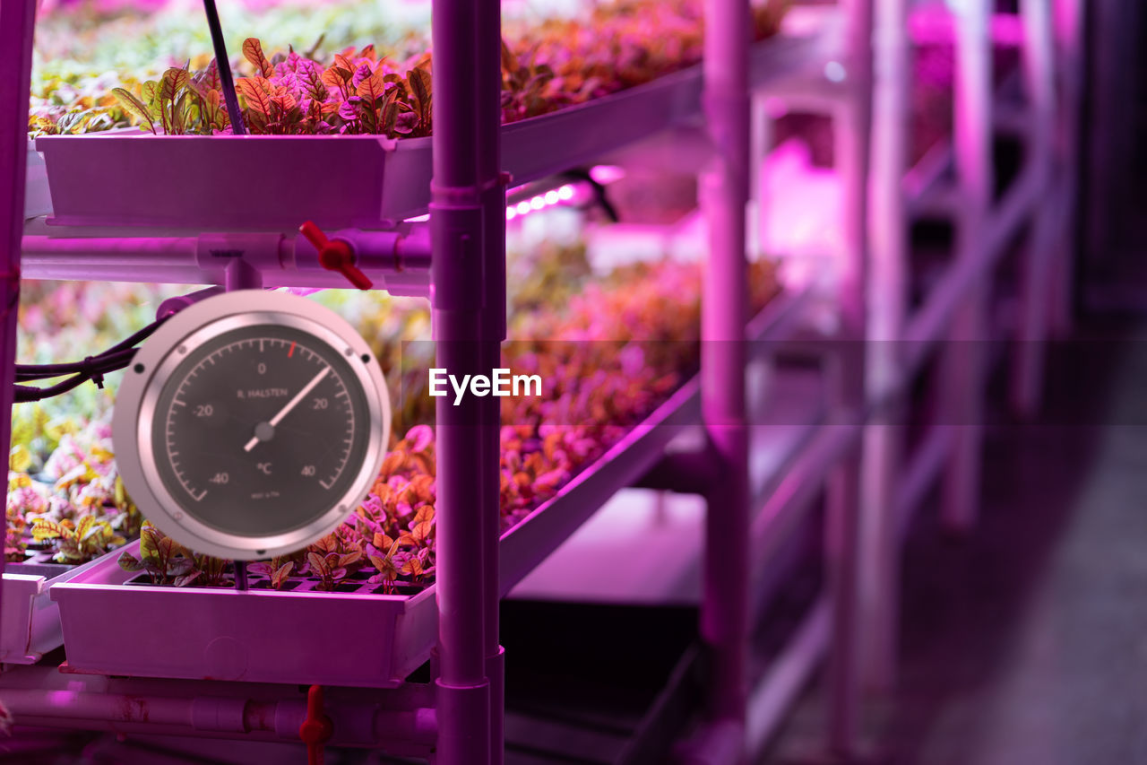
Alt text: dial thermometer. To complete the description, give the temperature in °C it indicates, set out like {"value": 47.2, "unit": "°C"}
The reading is {"value": 14, "unit": "°C"}
